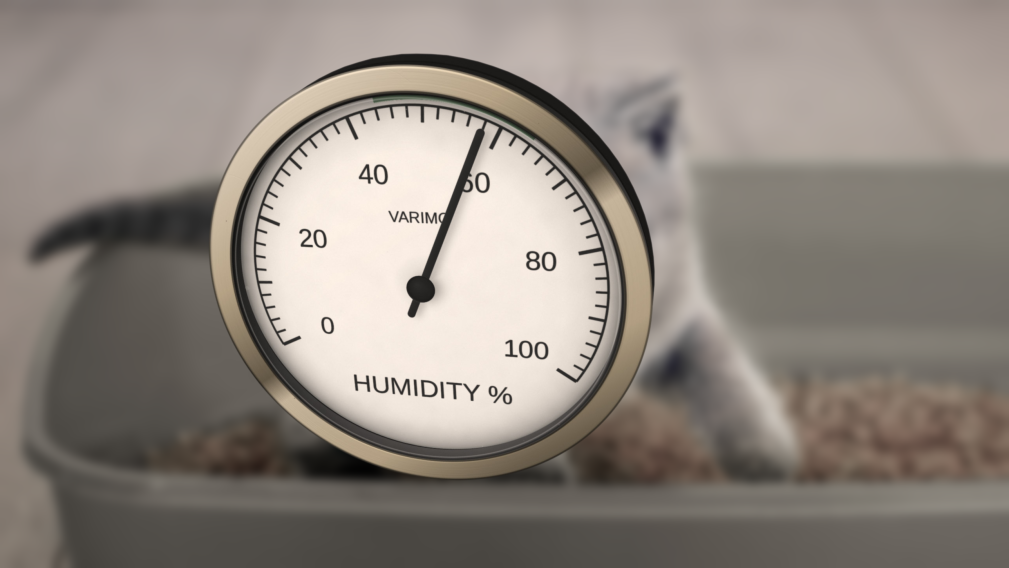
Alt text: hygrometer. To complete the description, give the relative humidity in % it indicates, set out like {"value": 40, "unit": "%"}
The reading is {"value": 58, "unit": "%"}
